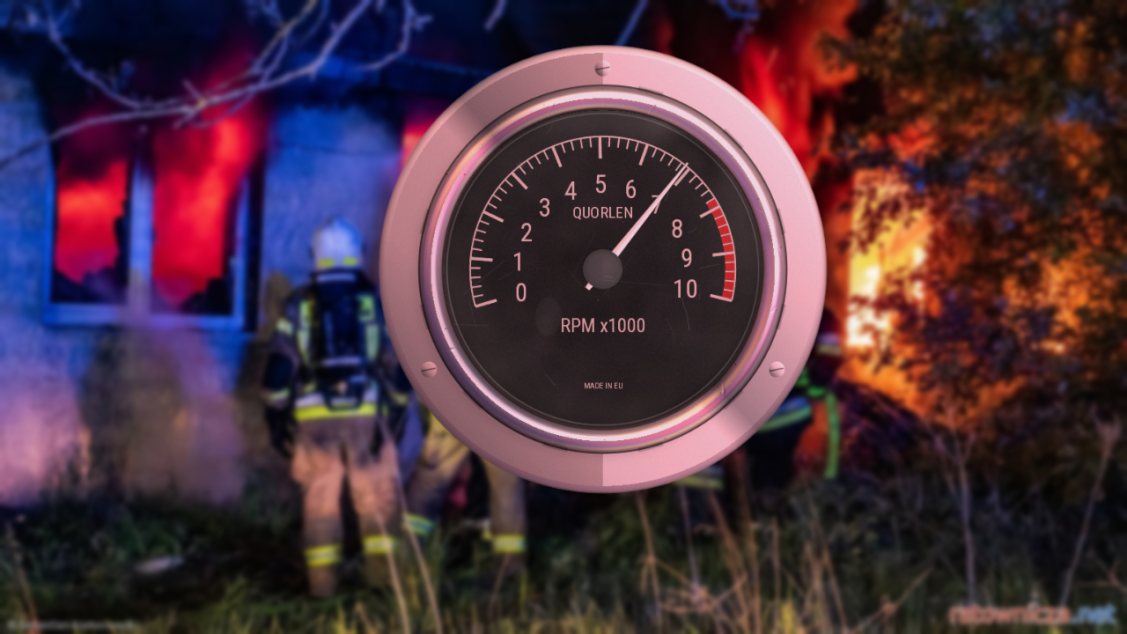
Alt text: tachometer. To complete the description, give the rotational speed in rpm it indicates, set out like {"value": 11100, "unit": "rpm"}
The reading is {"value": 6900, "unit": "rpm"}
